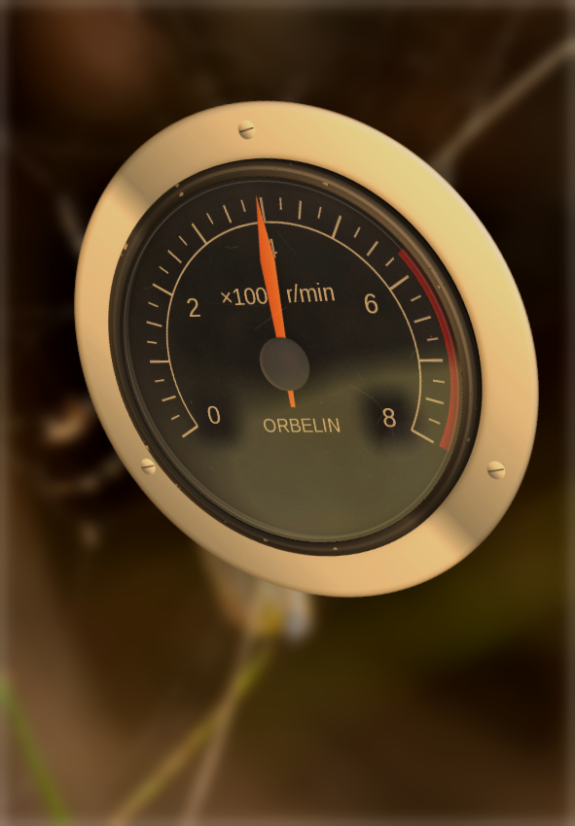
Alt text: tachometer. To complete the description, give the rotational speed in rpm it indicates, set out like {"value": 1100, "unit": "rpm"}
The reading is {"value": 4000, "unit": "rpm"}
